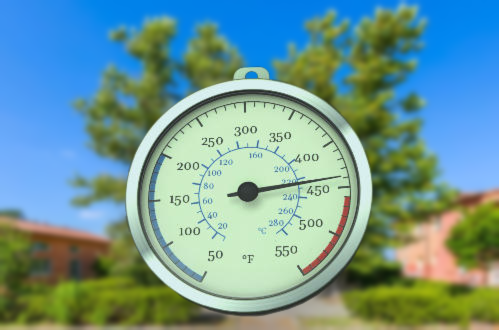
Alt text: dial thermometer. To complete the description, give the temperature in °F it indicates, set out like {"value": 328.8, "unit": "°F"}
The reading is {"value": 440, "unit": "°F"}
